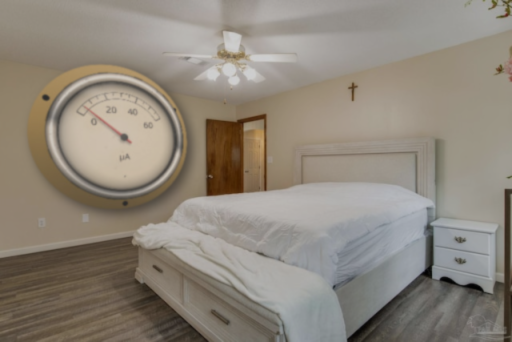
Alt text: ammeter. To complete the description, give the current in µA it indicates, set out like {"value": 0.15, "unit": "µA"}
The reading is {"value": 5, "unit": "µA"}
